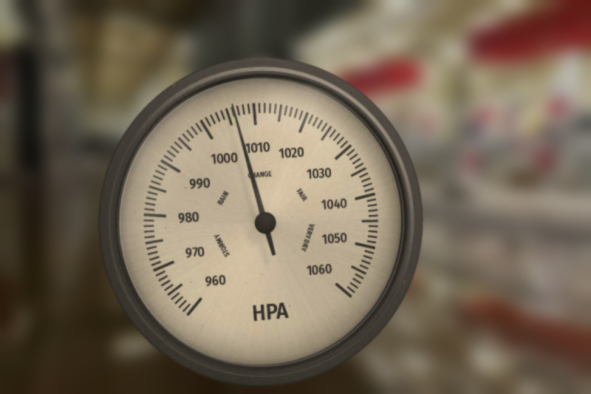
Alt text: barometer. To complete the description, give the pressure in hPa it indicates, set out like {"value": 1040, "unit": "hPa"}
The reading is {"value": 1006, "unit": "hPa"}
